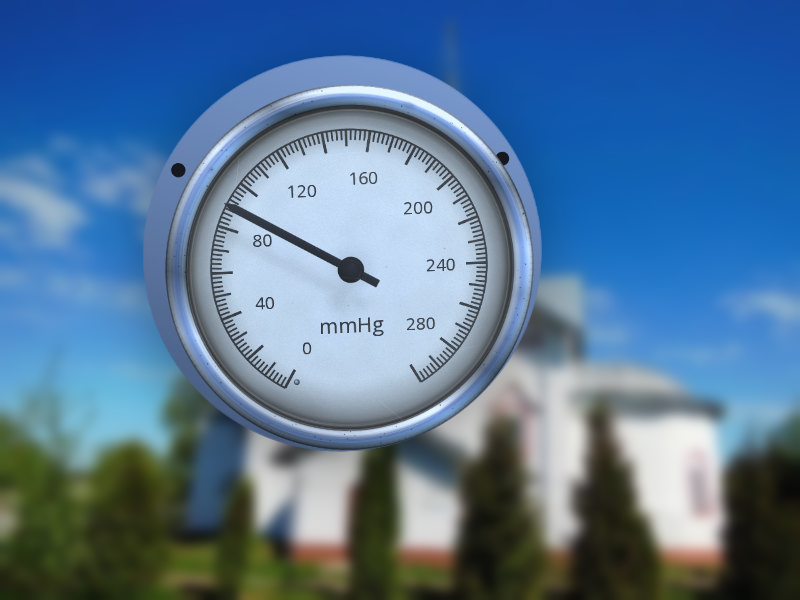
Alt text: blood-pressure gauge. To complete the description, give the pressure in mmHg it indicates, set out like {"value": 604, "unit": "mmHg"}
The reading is {"value": 90, "unit": "mmHg"}
